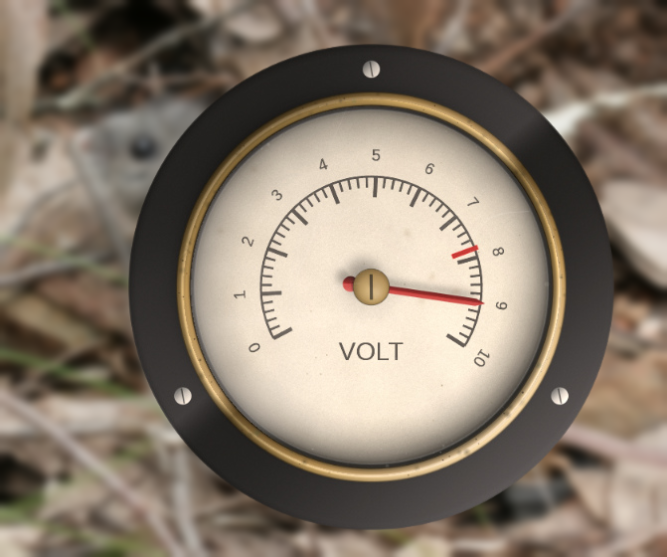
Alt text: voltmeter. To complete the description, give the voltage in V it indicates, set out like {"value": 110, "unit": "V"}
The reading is {"value": 9, "unit": "V"}
